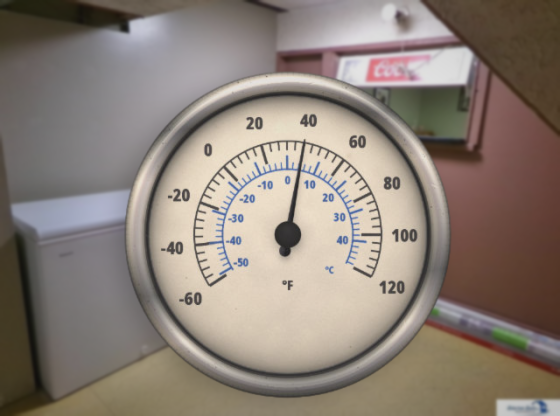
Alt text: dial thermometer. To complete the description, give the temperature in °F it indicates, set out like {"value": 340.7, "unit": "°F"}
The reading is {"value": 40, "unit": "°F"}
